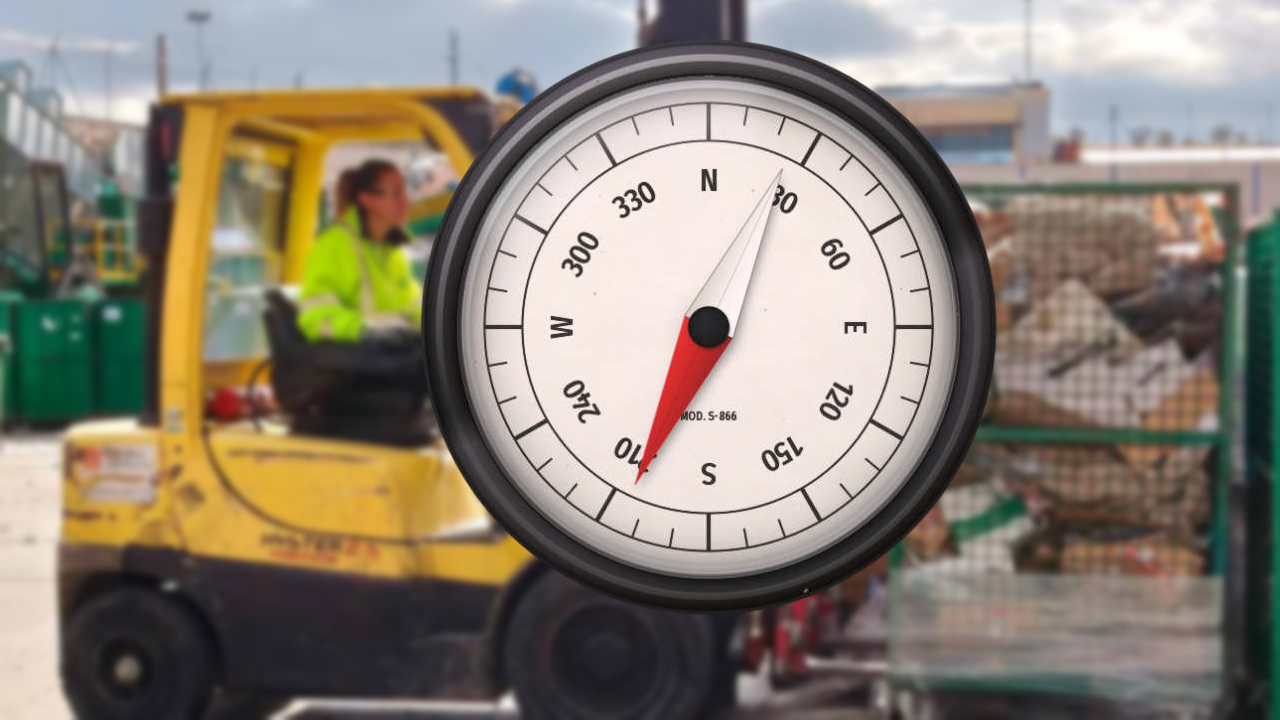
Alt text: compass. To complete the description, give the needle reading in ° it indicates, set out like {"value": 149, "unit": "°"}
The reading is {"value": 205, "unit": "°"}
